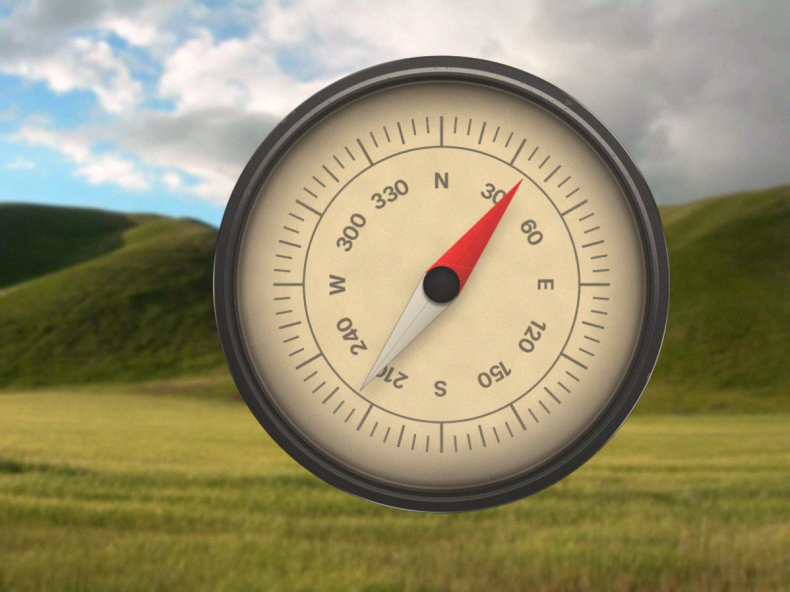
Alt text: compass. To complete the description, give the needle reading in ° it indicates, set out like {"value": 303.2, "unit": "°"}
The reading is {"value": 37.5, "unit": "°"}
